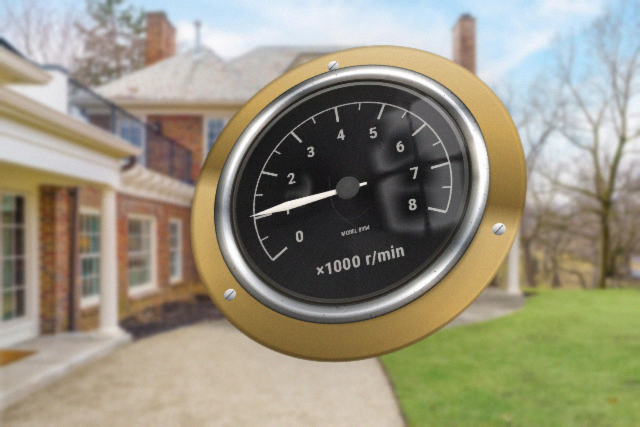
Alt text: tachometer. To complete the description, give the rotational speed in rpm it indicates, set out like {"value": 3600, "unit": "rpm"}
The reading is {"value": 1000, "unit": "rpm"}
